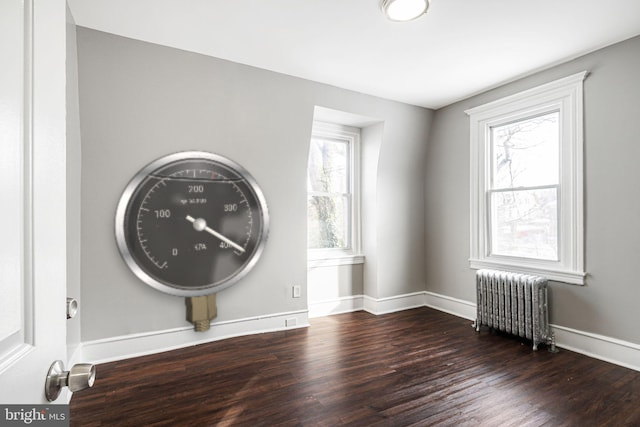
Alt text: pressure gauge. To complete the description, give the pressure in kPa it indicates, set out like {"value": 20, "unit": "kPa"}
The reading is {"value": 390, "unit": "kPa"}
